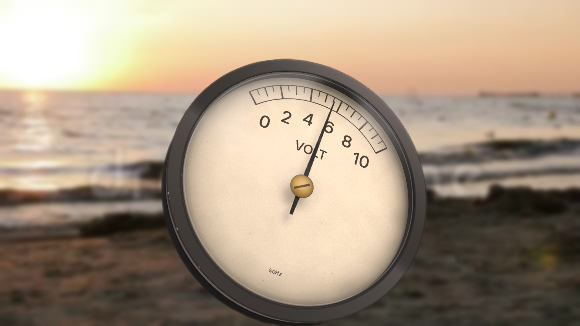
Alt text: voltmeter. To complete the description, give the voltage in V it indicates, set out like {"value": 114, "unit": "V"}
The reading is {"value": 5.5, "unit": "V"}
